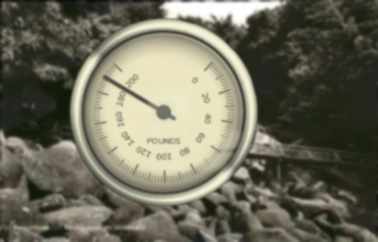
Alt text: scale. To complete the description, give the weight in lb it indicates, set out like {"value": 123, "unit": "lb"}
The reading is {"value": 190, "unit": "lb"}
